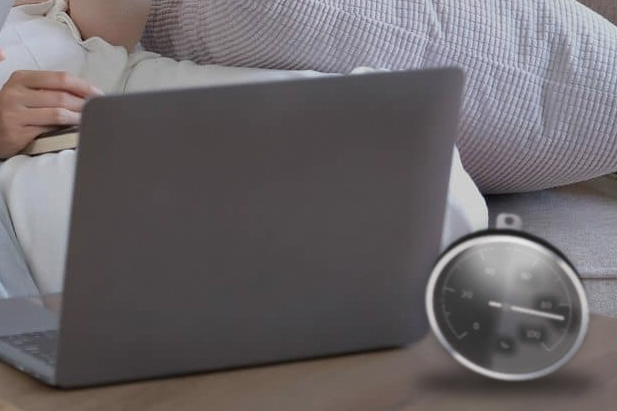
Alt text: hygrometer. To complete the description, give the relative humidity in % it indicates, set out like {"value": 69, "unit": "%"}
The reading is {"value": 85, "unit": "%"}
